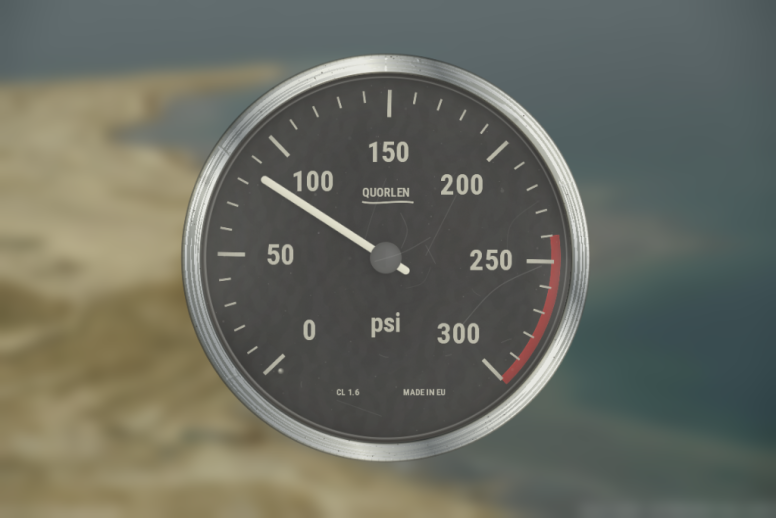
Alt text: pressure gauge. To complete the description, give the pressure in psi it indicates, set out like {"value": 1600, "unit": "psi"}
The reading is {"value": 85, "unit": "psi"}
